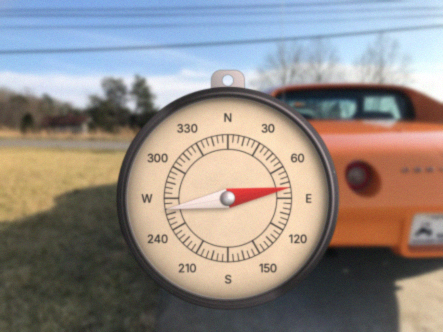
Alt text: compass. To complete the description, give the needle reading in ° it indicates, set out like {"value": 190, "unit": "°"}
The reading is {"value": 80, "unit": "°"}
